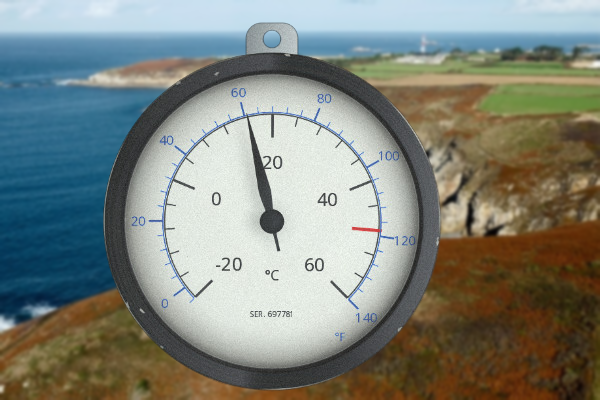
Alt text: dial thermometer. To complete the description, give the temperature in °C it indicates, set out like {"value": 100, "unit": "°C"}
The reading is {"value": 16, "unit": "°C"}
